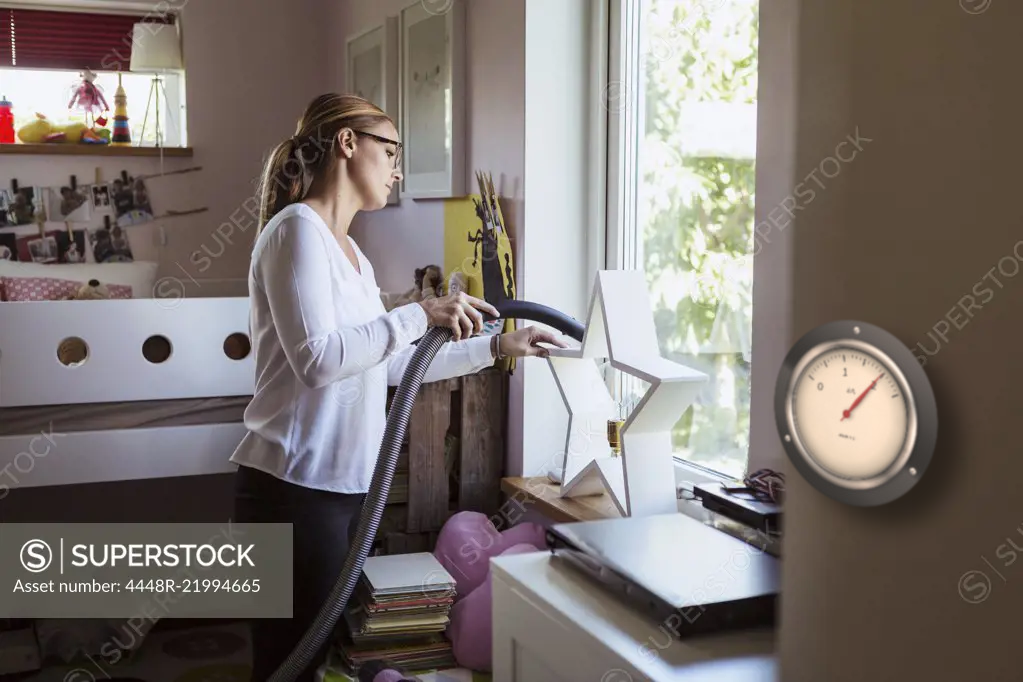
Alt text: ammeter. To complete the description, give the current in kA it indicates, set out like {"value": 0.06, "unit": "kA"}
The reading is {"value": 2, "unit": "kA"}
